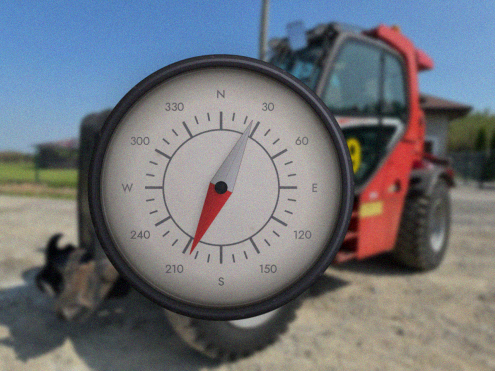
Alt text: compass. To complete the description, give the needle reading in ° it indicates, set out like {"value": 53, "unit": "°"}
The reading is {"value": 205, "unit": "°"}
